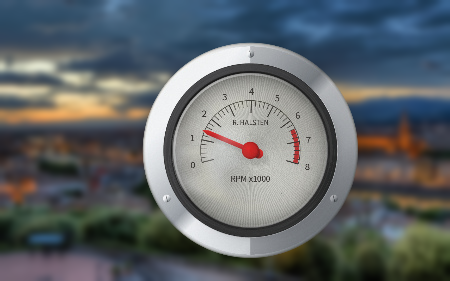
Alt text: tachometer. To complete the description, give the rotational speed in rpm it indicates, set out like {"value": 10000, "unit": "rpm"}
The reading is {"value": 1400, "unit": "rpm"}
